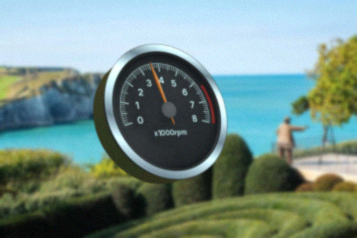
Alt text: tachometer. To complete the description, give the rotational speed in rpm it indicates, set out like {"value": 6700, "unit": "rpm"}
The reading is {"value": 3500, "unit": "rpm"}
